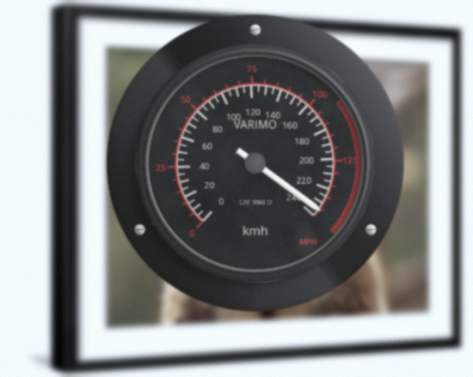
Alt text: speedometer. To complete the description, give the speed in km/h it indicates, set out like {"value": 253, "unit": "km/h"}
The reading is {"value": 235, "unit": "km/h"}
